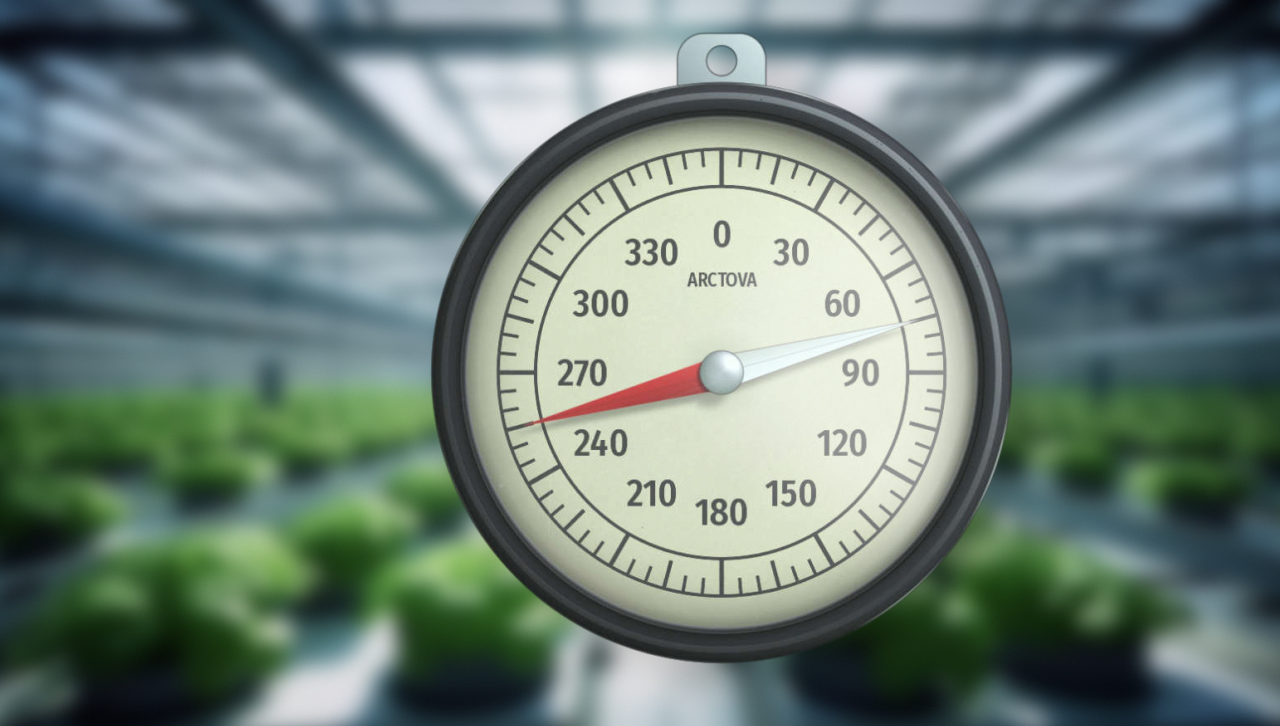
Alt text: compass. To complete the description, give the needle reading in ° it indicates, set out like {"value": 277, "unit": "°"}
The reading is {"value": 255, "unit": "°"}
